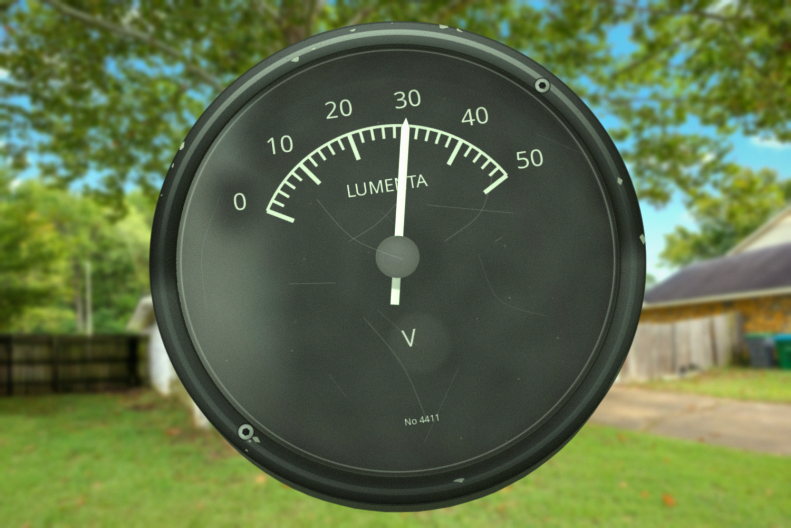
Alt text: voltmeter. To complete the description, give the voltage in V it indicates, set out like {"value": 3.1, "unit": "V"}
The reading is {"value": 30, "unit": "V"}
